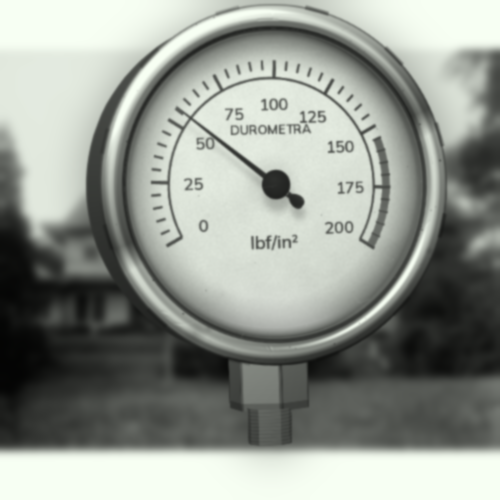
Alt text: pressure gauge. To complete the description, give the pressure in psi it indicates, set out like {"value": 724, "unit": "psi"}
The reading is {"value": 55, "unit": "psi"}
